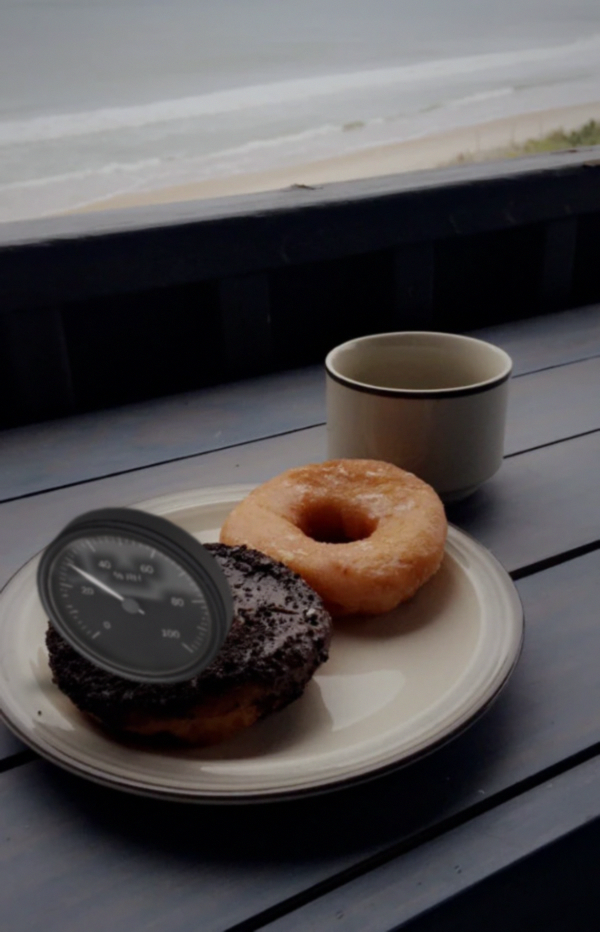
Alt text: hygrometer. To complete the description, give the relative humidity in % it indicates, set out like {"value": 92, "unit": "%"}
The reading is {"value": 30, "unit": "%"}
